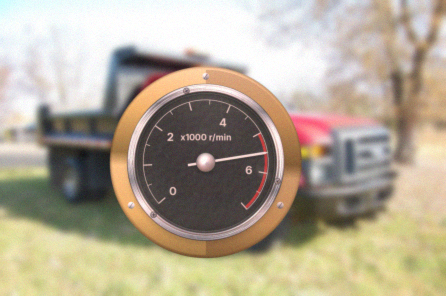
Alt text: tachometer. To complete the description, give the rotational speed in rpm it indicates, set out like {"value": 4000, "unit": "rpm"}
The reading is {"value": 5500, "unit": "rpm"}
